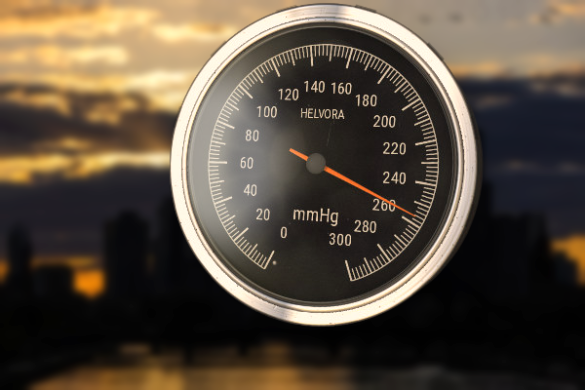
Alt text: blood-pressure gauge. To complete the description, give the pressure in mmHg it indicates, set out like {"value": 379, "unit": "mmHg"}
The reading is {"value": 256, "unit": "mmHg"}
